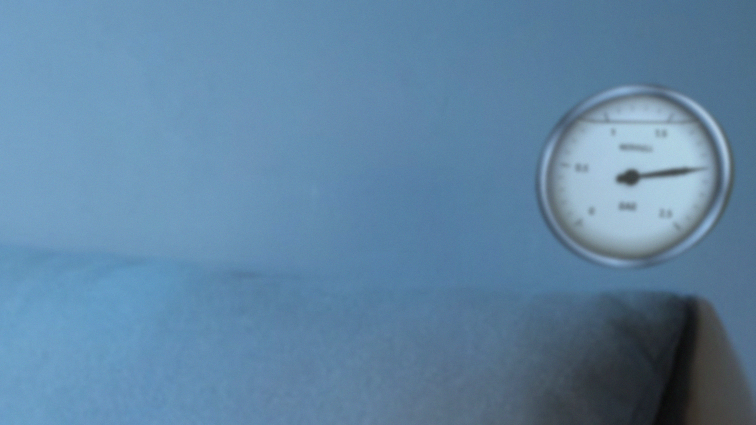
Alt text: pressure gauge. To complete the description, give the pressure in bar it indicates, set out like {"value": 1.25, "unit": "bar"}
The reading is {"value": 2, "unit": "bar"}
